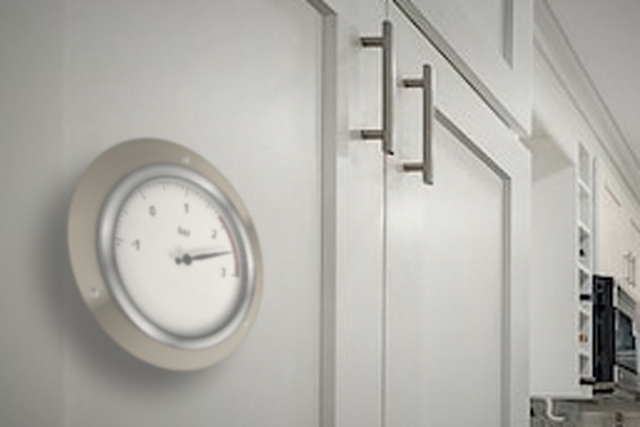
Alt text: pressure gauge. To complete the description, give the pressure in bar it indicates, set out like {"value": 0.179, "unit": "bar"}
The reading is {"value": 2.5, "unit": "bar"}
